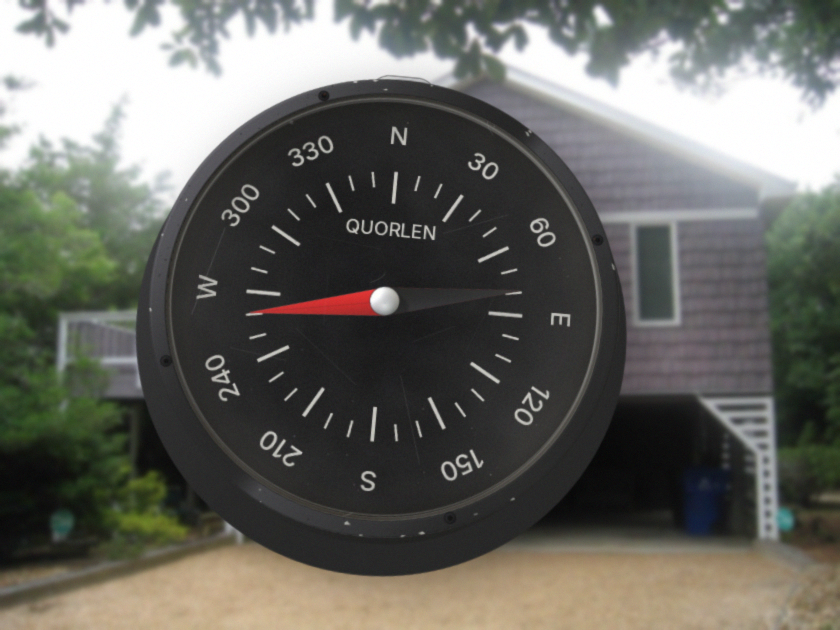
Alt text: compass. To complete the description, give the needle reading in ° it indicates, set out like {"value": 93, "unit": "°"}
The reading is {"value": 260, "unit": "°"}
